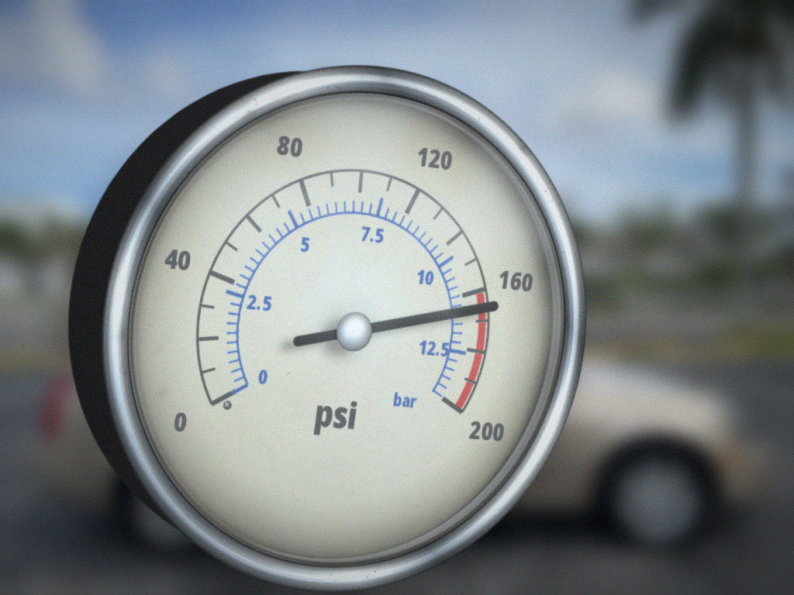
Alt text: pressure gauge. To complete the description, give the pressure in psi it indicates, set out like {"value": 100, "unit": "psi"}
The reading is {"value": 165, "unit": "psi"}
